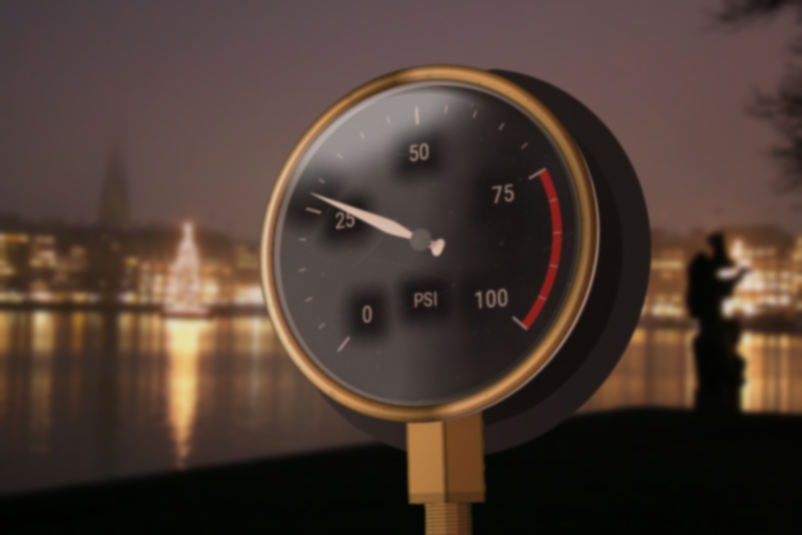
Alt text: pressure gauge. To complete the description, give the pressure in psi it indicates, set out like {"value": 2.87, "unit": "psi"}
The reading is {"value": 27.5, "unit": "psi"}
